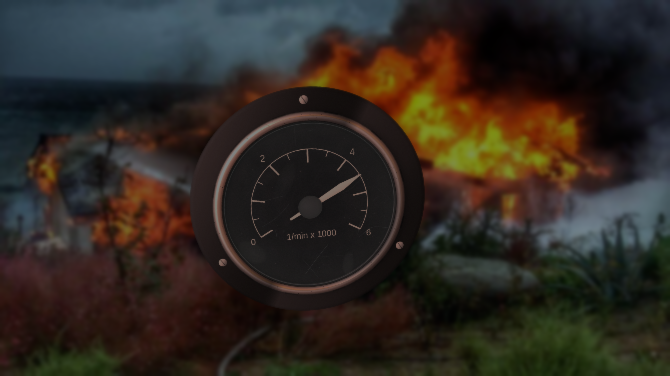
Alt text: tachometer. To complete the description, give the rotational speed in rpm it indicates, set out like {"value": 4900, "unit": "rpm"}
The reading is {"value": 4500, "unit": "rpm"}
